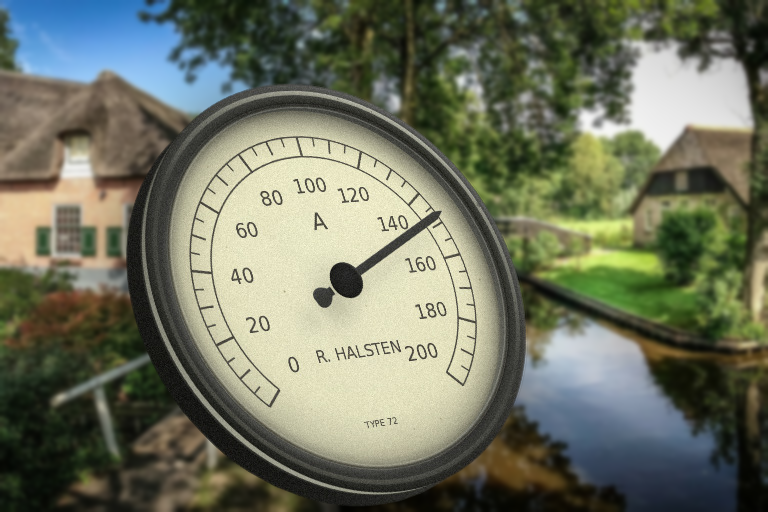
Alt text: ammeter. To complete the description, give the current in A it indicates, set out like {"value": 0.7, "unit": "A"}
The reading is {"value": 147.5, "unit": "A"}
